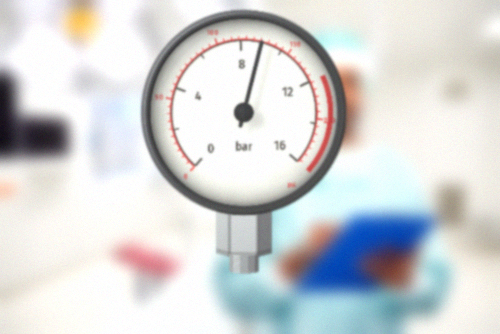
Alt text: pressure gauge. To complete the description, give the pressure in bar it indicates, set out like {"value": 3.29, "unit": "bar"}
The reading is {"value": 9, "unit": "bar"}
